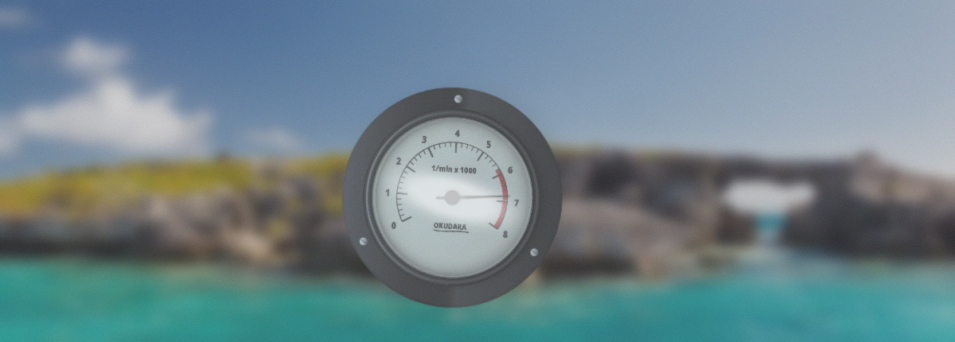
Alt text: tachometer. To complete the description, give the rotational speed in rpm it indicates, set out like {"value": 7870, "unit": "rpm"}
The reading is {"value": 6800, "unit": "rpm"}
